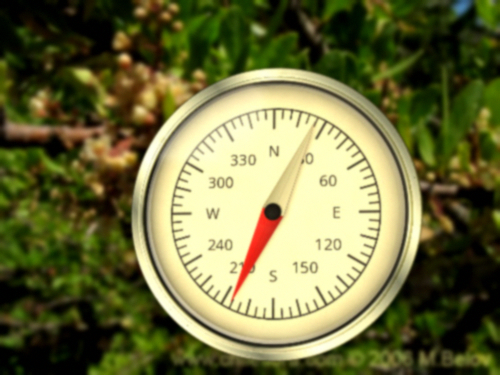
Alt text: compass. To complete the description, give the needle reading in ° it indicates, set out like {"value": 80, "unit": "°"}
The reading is {"value": 205, "unit": "°"}
